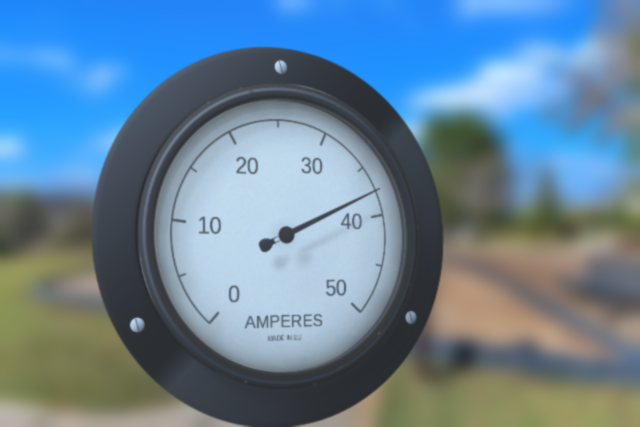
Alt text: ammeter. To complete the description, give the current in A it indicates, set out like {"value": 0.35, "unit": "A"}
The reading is {"value": 37.5, "unit": "A"}
